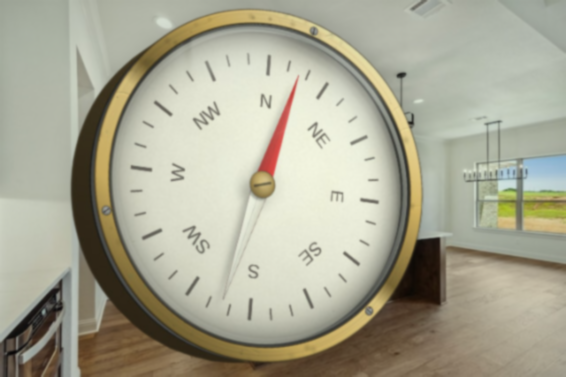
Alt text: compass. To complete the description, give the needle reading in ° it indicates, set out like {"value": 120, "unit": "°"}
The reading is {"value": 15, "unit": "°"}
